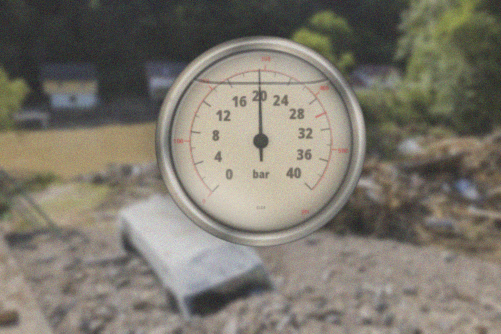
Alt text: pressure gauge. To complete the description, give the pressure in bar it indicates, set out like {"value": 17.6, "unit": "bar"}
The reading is {"value": 20, "unit": "bar"}
